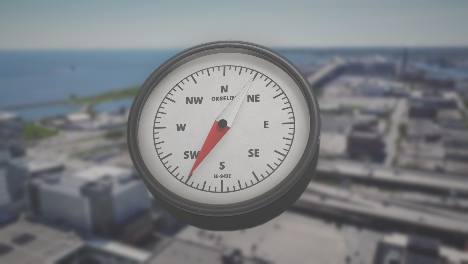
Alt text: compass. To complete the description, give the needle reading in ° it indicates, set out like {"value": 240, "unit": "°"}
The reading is {"value": 210, "unit": "°"}
